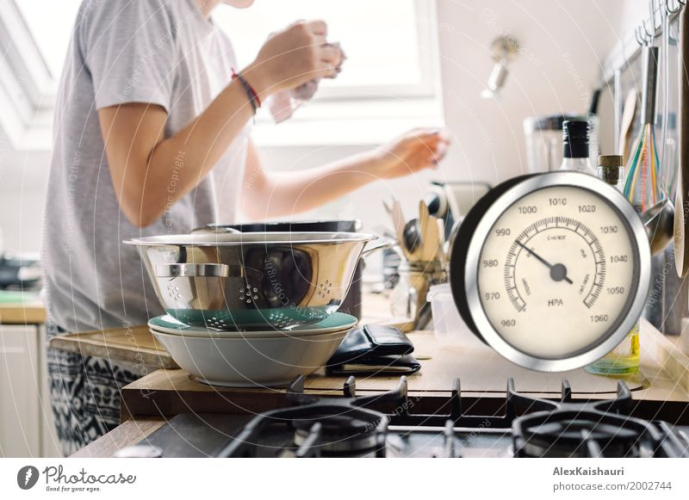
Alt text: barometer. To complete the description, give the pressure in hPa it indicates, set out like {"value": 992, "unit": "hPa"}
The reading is {"value": 990, "unit": "hPa"}
